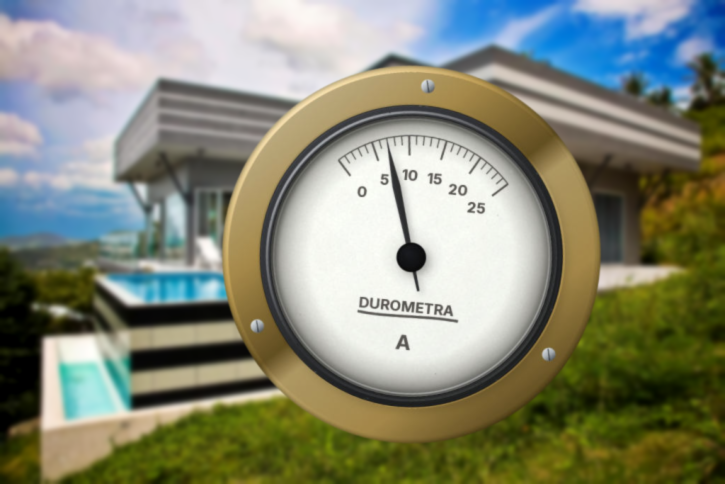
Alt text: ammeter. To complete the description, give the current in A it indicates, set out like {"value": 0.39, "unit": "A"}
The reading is {"value": 7, "unit": "A"}
